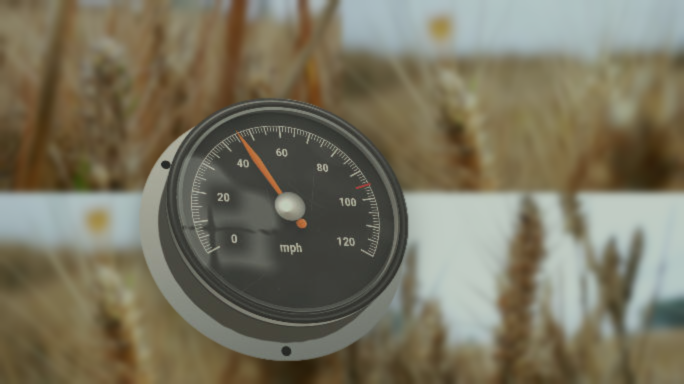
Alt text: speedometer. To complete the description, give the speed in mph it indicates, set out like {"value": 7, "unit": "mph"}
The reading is {"value": 45, "unit": "mph"}
